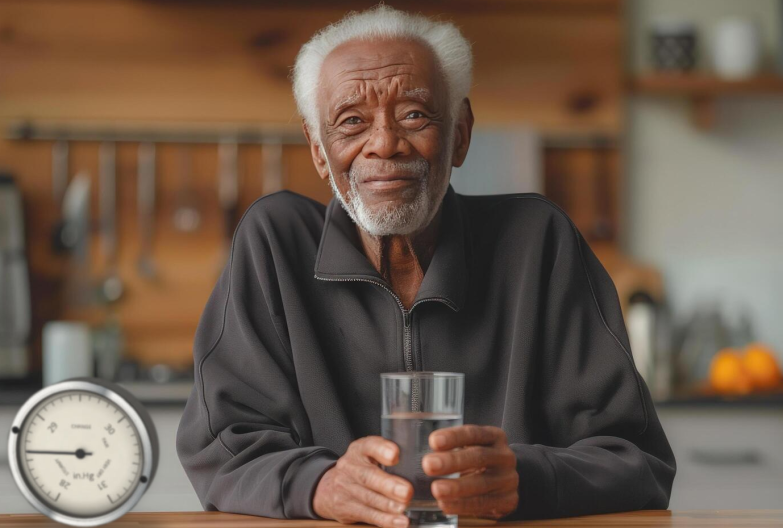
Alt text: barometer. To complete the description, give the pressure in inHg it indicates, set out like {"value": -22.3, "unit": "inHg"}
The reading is {"value": 28.6, "unit": "inHg"}
